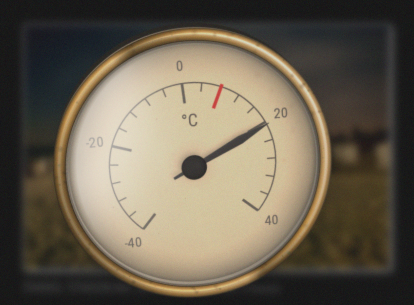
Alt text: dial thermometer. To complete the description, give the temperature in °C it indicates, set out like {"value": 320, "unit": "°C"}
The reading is {"value": 20, "unit": "°C"}
